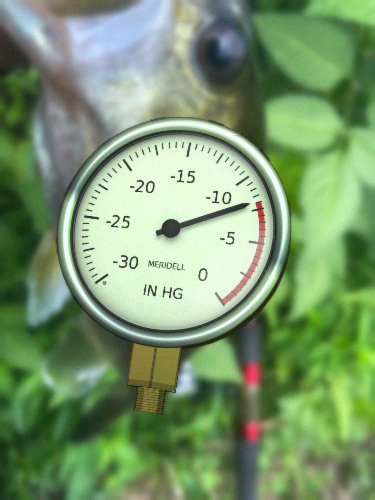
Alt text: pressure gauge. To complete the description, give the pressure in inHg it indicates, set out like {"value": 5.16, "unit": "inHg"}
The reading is {"value": -8, "unit": "inHg"}
